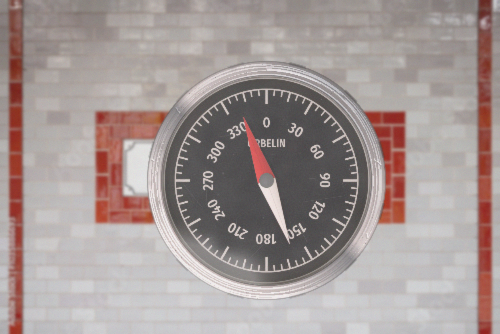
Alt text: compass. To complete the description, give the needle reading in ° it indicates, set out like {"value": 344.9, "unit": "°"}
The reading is {"value": 340, "unit": "°"}
